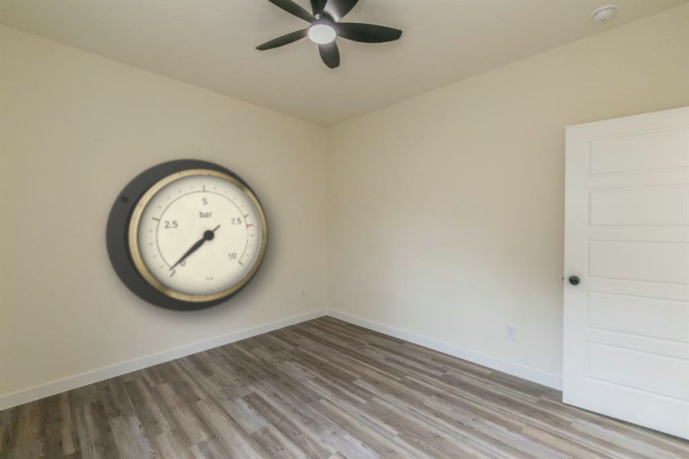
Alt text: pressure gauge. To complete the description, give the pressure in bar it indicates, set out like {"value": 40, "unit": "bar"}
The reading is {"value": 0.25, "unit": "bar"}
